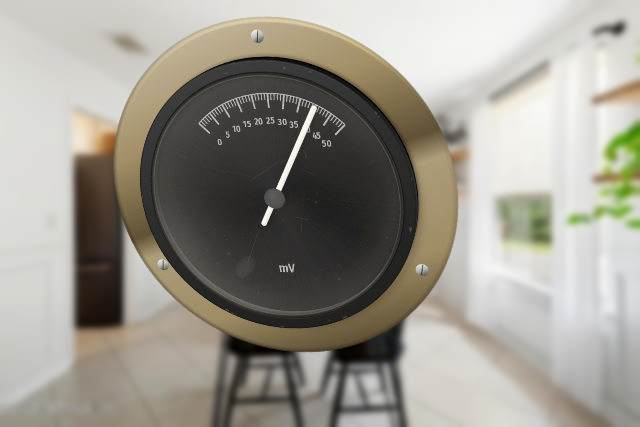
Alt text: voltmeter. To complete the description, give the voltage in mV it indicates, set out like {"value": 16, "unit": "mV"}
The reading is {"value": 40, "unit": "mV"}
